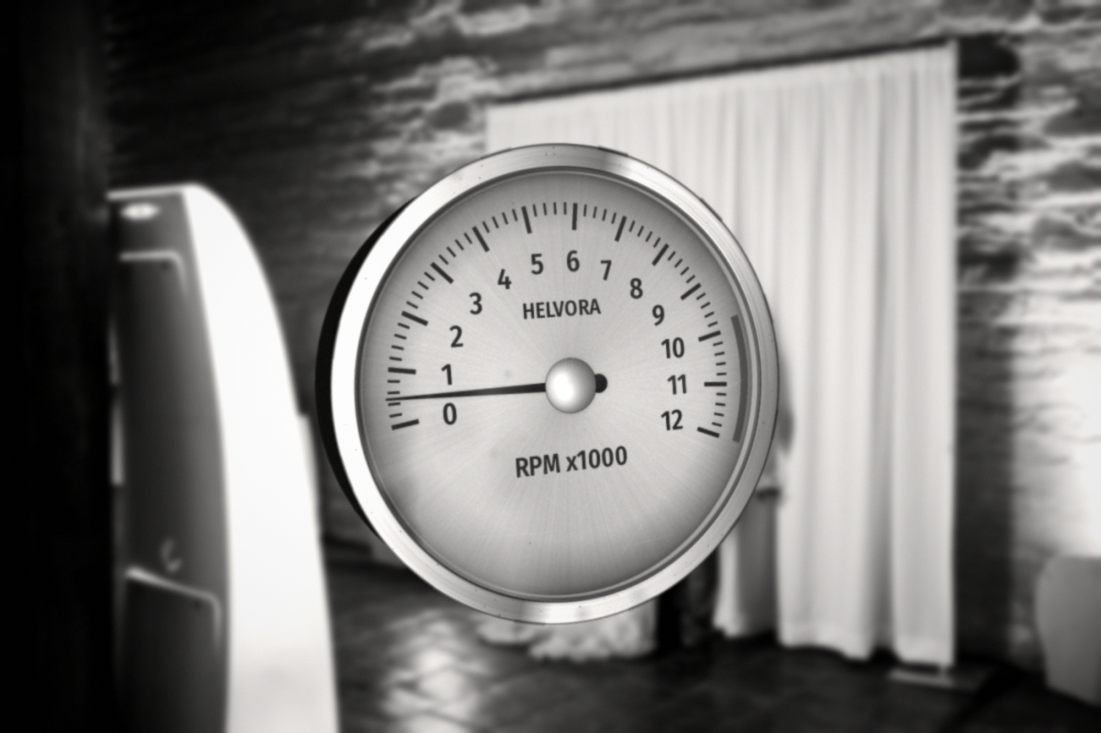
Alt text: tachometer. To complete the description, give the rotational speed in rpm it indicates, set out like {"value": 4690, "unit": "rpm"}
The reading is {"value": 500, "unit": "rpm"}
